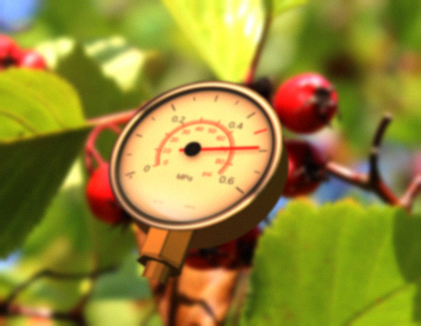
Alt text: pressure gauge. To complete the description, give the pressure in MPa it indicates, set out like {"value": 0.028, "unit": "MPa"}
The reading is {"value": 0.5, "unit": "MPa"}
